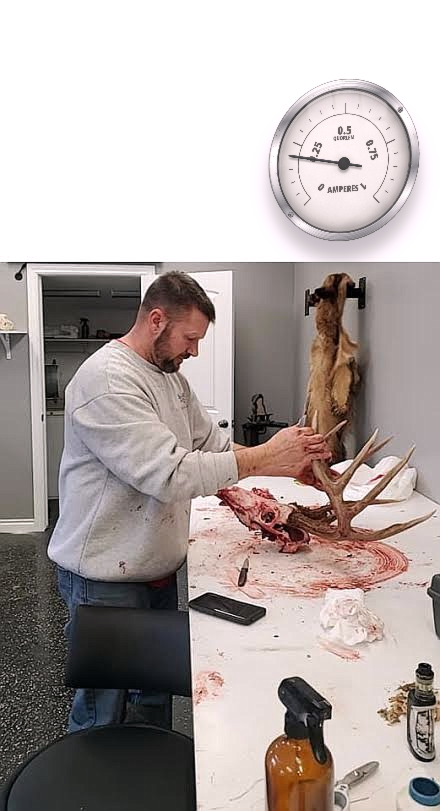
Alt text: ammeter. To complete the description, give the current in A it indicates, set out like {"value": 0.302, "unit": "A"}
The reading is {"value": 0.2, "unit": "A"}
